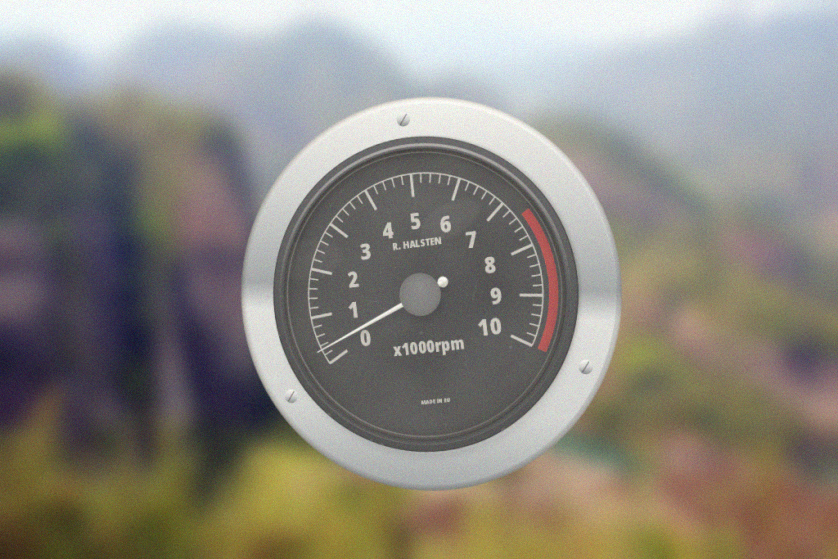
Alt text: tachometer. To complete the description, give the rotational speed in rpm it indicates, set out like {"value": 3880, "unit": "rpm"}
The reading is {"value": 300, "unit": "rpm"}
